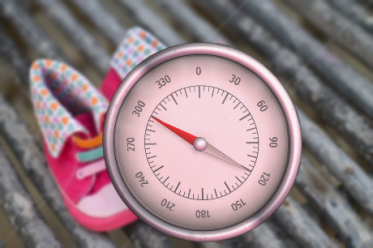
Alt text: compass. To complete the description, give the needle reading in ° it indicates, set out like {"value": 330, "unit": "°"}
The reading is {"value": 300, "unit": "°"}
